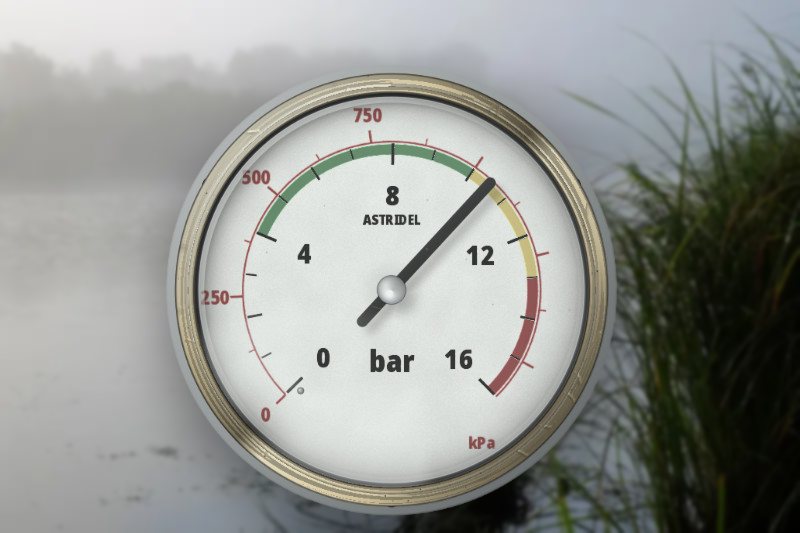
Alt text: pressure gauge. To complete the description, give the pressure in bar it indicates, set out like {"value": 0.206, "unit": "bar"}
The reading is {"value": 10.5, "unit": "bar"}
